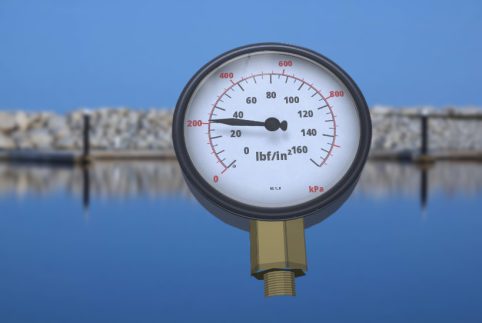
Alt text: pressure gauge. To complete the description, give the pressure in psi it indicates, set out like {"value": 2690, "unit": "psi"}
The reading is {"value": 30, "unit": "psi"}
